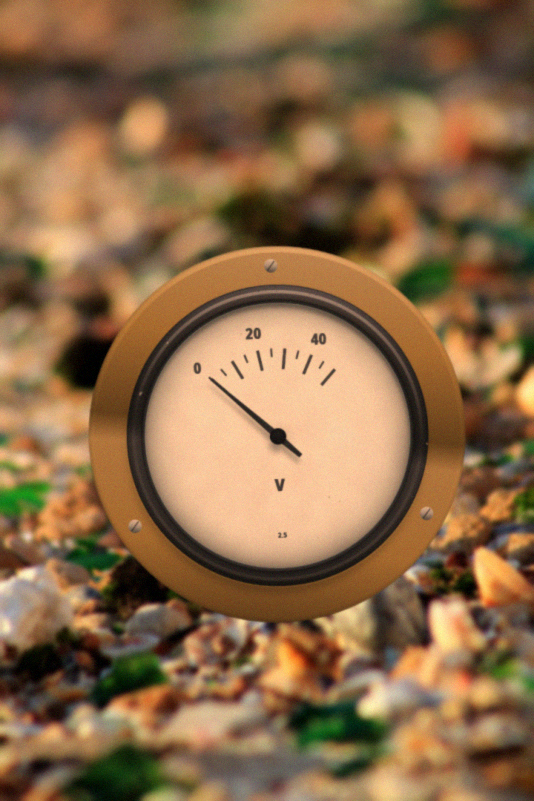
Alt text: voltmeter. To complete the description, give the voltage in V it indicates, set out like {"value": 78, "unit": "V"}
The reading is {"value": 0, "unit": "V"}
